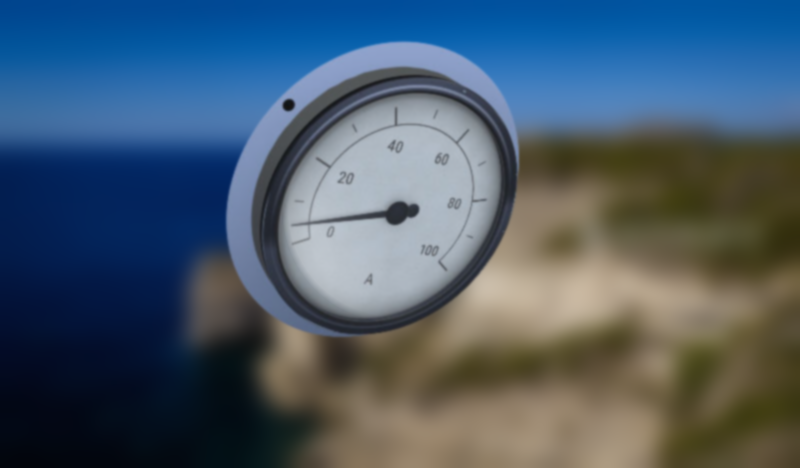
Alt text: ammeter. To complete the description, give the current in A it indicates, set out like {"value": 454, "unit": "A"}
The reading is {"value": 5, "unit": "A"}
